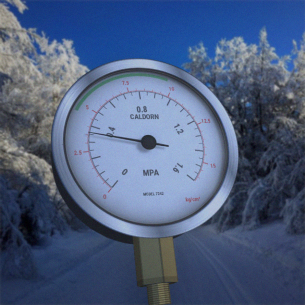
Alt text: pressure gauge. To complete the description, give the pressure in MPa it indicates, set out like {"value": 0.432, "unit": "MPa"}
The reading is {"value": 0.35, "unit": "MPa"}
